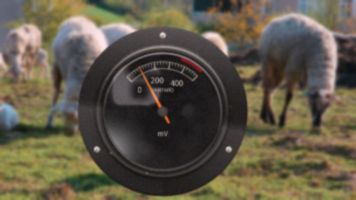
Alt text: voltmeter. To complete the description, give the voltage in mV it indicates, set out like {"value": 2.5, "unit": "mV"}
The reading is {"value": 100, "unit": "mV"}
